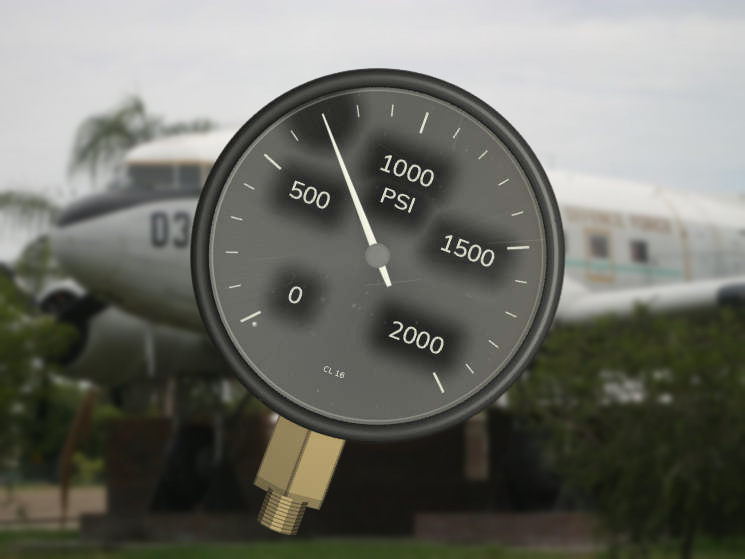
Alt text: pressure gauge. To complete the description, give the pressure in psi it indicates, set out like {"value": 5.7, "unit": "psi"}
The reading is {"value": 700, "unit": "psi"}
